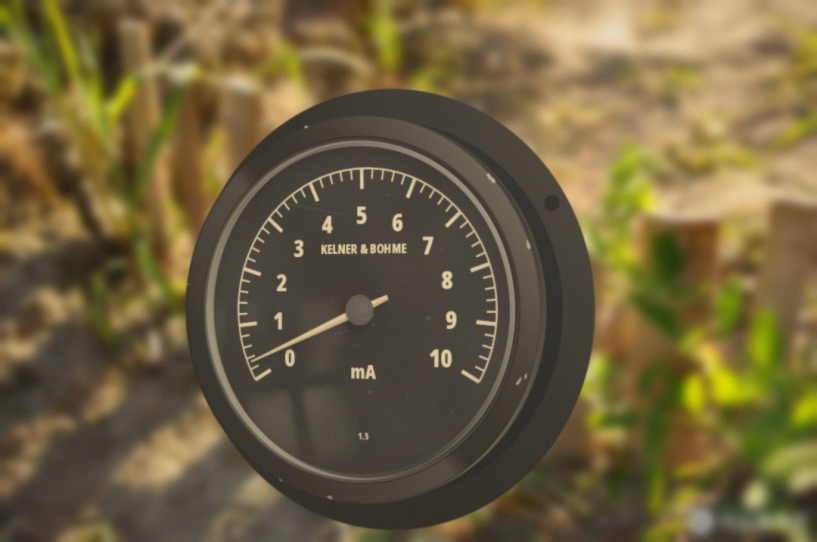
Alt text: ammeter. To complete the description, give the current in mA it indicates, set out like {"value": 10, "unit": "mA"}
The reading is {"value": 0.3, "unit": "mA"}
